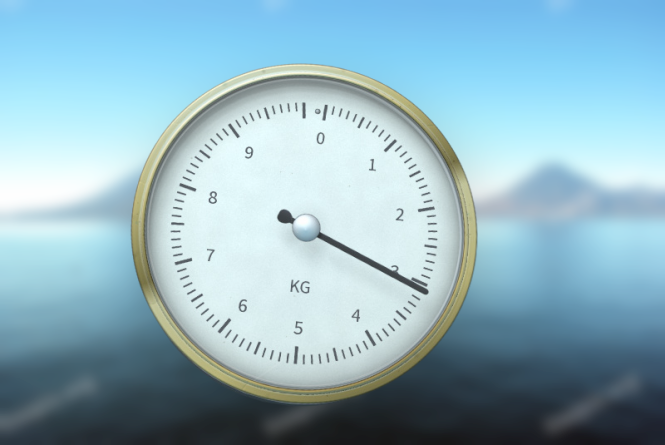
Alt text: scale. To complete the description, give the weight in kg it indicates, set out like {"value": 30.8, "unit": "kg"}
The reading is {"value": 3.1, "unit": "kg"}
